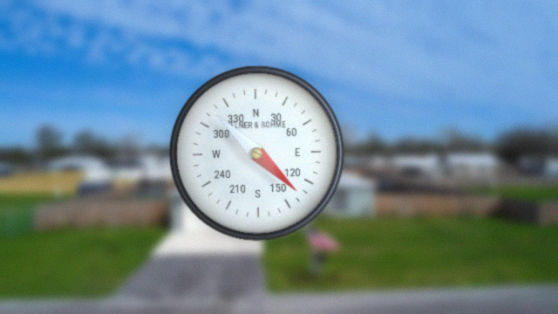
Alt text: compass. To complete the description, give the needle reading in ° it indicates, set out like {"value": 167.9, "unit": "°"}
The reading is {"value": 135, "unit": "°"}
